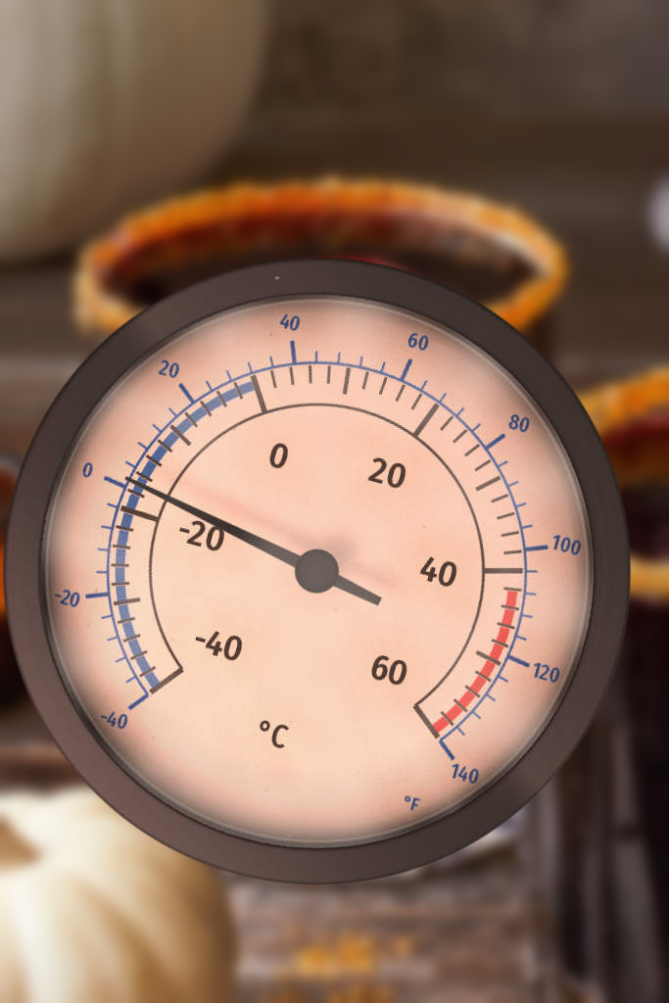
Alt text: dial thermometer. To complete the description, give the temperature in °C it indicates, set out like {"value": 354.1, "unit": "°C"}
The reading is {"value": -17, "unit": "°C"}
